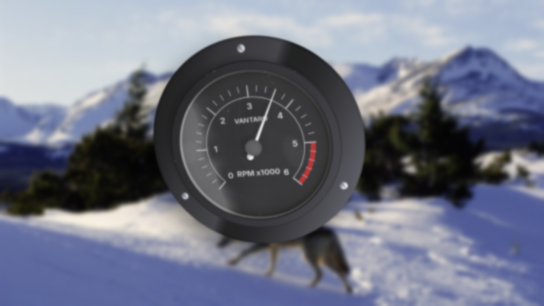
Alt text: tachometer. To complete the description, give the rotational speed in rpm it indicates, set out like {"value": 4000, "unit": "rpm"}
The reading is {"value": 3600, "unit": "rpm"}
